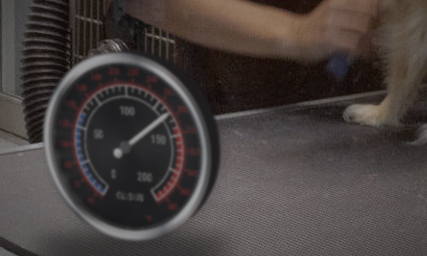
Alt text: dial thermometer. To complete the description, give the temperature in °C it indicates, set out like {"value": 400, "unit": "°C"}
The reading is {"value": 135, "unit": "°C"}
